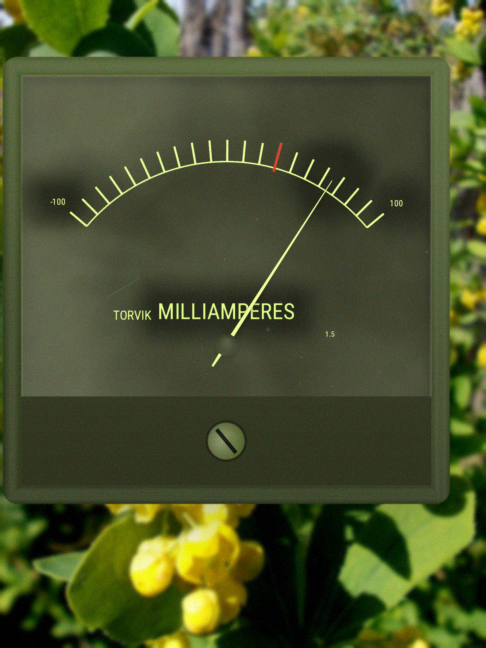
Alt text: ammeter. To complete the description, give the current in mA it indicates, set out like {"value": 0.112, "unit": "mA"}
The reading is {"value": 65, "unit": "mA"}
